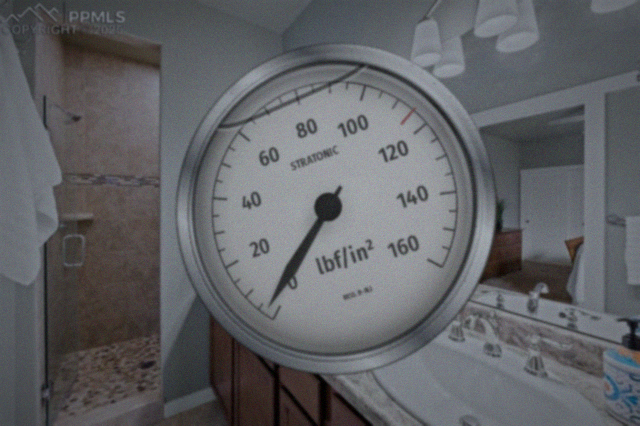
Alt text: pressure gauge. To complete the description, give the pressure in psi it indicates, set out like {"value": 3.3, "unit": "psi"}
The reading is {"value": 2.5, "unit": "psi"}
